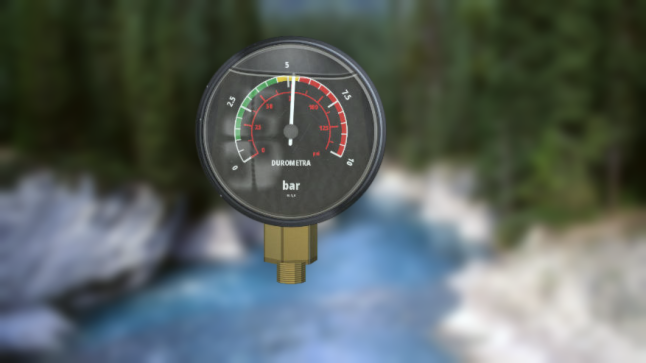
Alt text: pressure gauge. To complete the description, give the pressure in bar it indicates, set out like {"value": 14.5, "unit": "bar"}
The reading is {"value": 5.25, "unit": "bar"}
